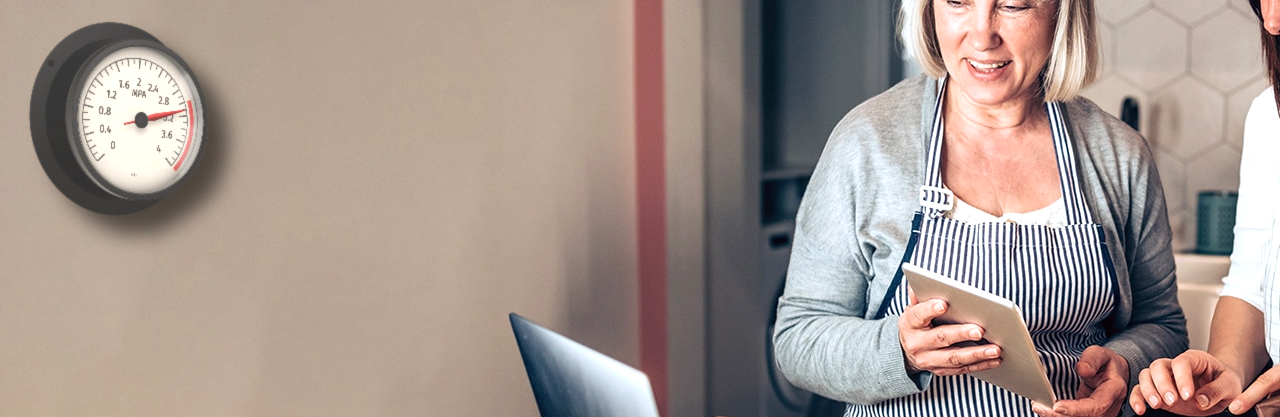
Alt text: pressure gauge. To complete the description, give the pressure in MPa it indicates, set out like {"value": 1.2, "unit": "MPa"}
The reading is {"value": 3.1, "unit": "MPa"}
